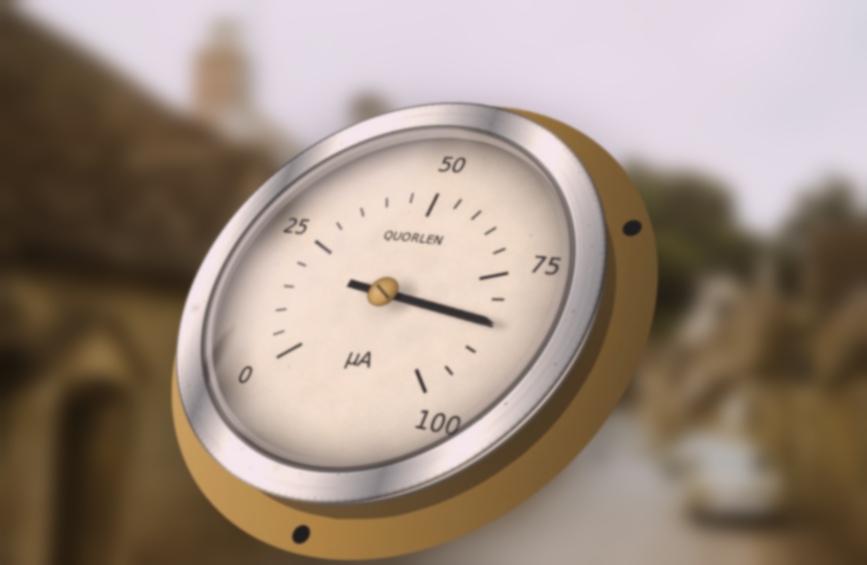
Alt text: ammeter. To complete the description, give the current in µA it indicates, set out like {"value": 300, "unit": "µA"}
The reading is {"value": 85, "unit": "µA"}
